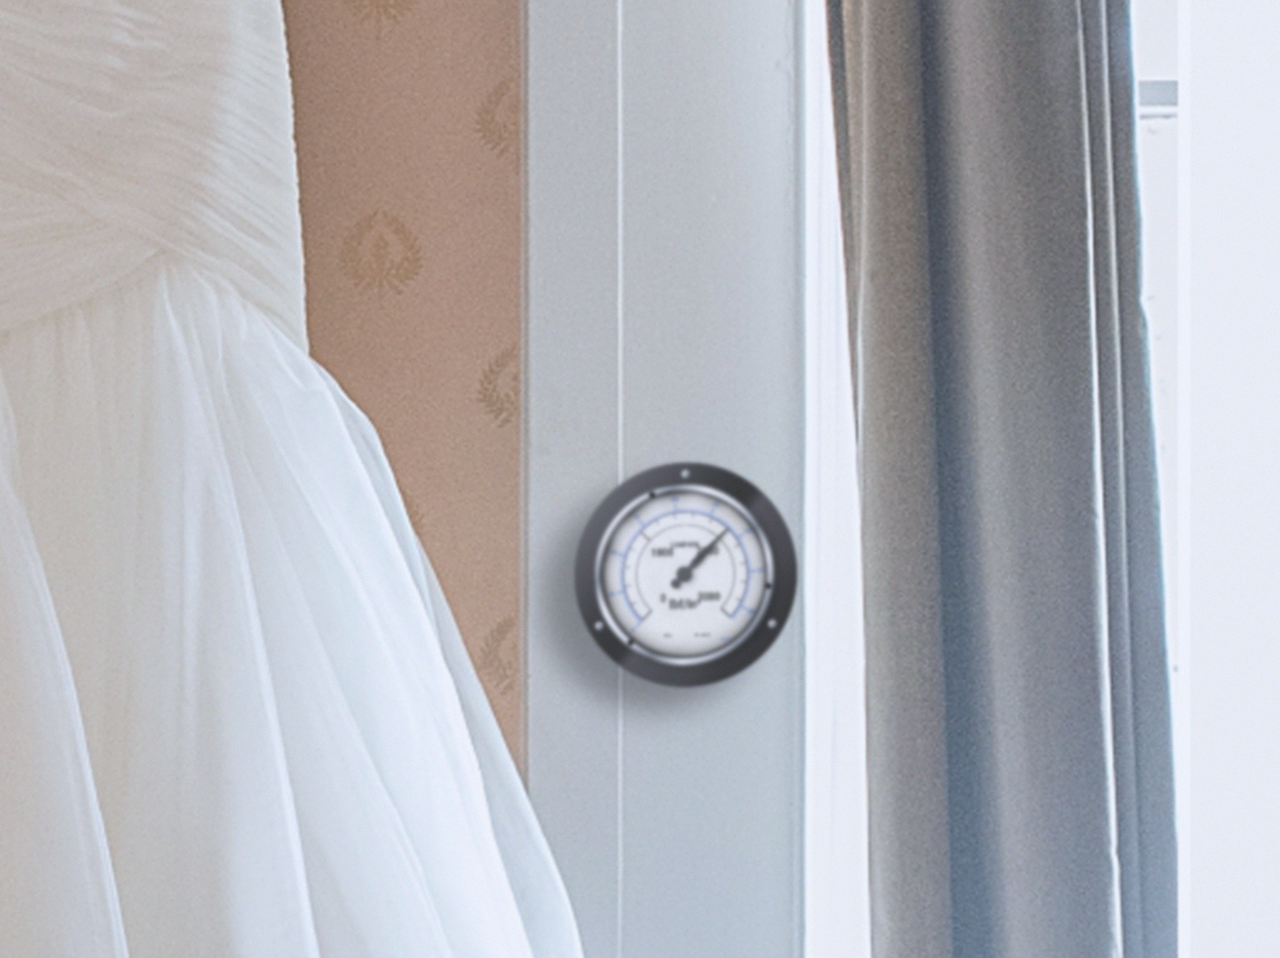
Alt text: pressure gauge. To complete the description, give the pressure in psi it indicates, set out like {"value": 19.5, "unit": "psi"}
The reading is {"value": 2000, "unit": "psi"}
